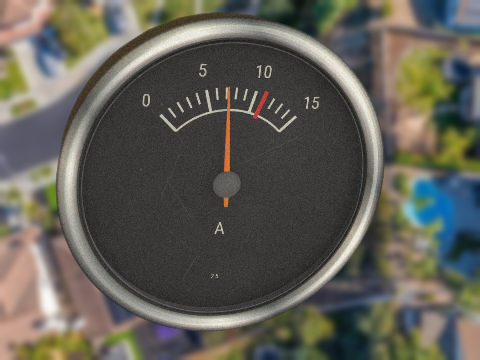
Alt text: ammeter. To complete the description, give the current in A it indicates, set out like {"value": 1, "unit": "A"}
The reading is {"value": 7, "unit": "A"}
